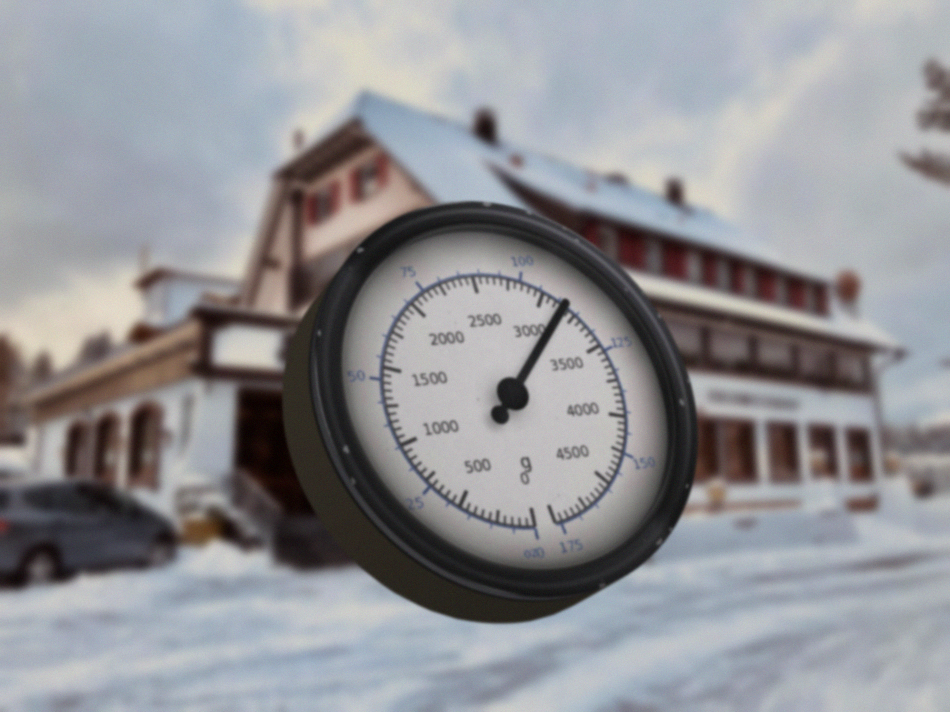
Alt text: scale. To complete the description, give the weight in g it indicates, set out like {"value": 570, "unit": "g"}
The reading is {"value": 3150, "unit": "g"}
